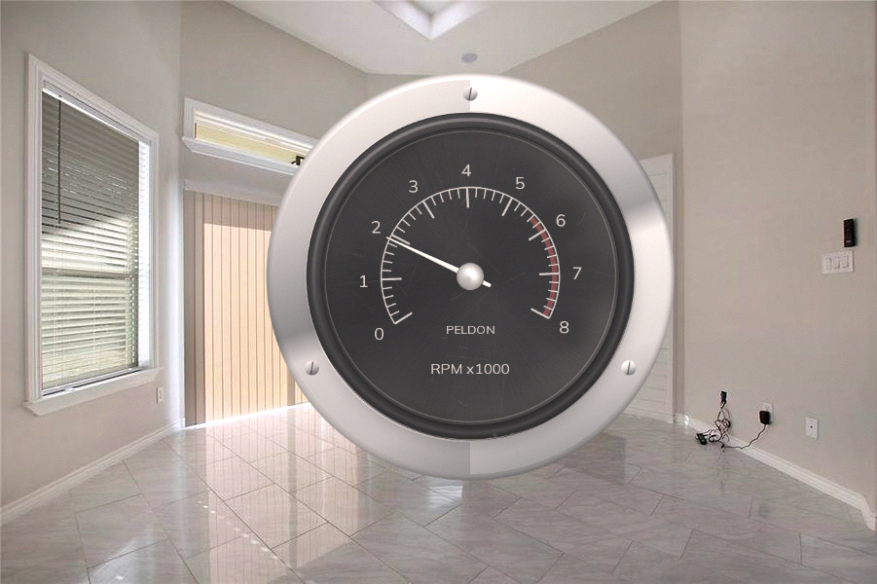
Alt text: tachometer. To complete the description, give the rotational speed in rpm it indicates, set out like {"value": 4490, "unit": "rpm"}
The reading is {"value": 1900, "unit": "rpm"}
